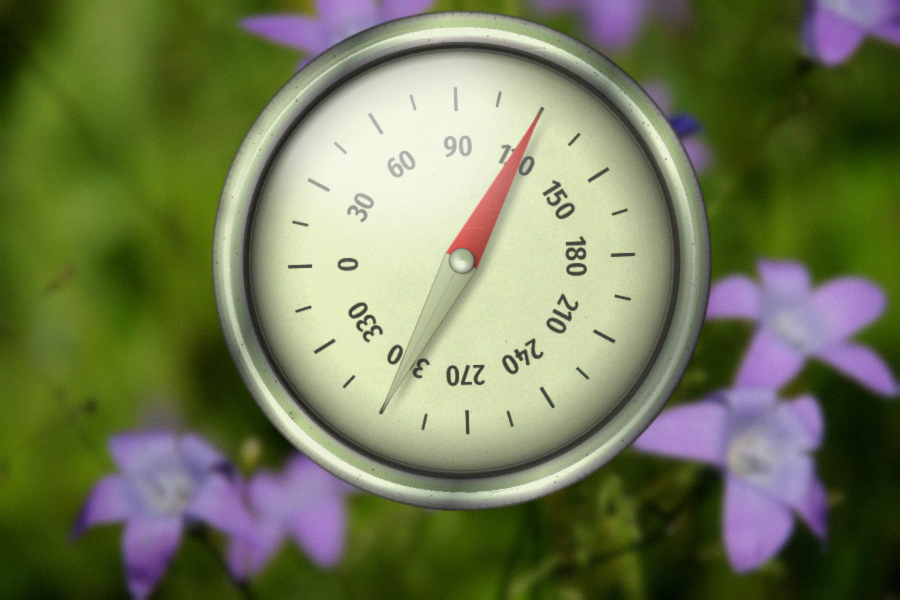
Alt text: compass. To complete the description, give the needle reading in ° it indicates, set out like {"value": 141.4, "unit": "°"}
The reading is {"value": 120, "unit": "°"}
